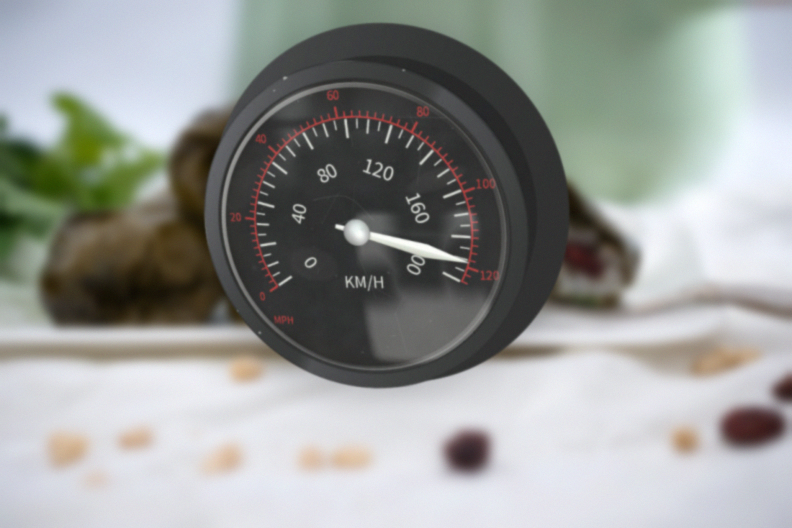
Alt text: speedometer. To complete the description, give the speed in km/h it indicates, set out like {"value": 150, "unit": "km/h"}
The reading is {"value": 190, "unit": "km/h"}
